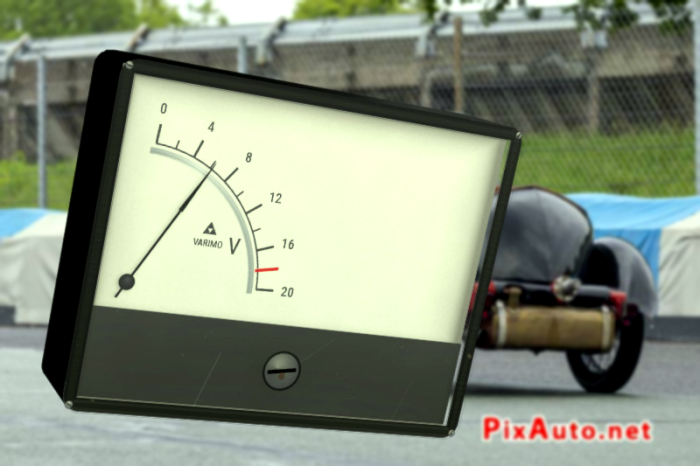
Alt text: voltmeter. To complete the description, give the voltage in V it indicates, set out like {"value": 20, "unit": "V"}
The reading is {"value": 6, "unit": "V"}
